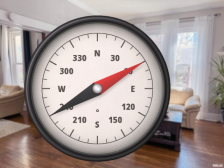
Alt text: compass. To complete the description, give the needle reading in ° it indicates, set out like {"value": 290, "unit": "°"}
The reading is {"value": 60, "unit": "°"}
